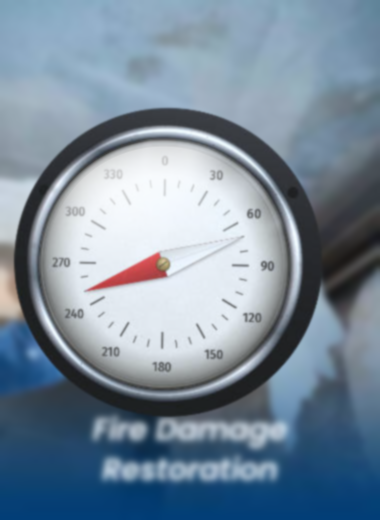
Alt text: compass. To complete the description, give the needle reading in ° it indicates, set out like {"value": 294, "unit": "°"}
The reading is {"value": 250, "unit": "°"}
